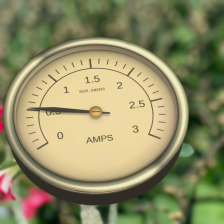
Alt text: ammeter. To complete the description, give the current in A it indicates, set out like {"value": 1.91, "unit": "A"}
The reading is {"value": 0.5, "unit": "A"}
